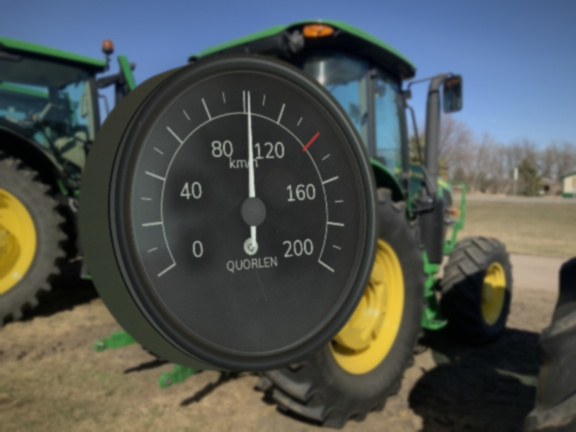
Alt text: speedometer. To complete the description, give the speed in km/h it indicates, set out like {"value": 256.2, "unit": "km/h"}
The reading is {"value": 100, "unit": "km/h"}
